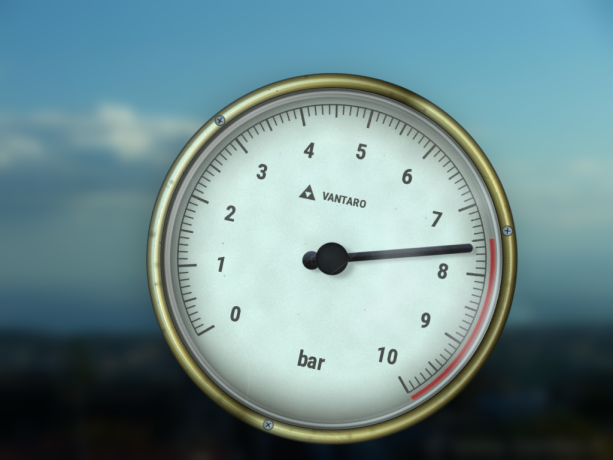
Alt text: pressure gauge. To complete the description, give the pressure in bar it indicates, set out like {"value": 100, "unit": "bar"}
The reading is {"value": 7.6, "unit": "bar"}
